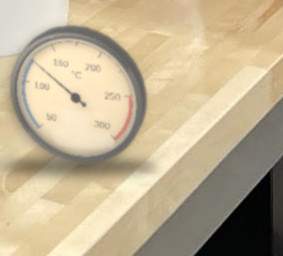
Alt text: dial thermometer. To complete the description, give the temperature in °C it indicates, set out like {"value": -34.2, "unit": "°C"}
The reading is {"value": 125, "unit": "°C"}
